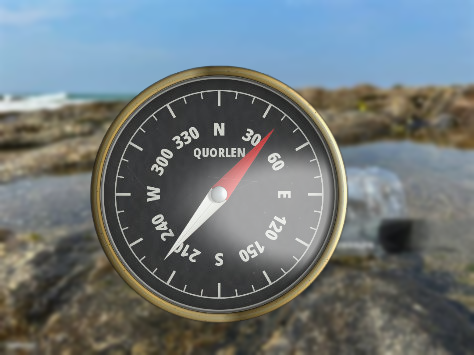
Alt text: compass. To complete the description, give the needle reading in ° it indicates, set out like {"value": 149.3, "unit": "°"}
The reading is {"value": 40, "unit": "°"}
